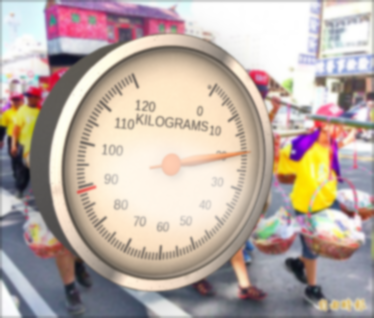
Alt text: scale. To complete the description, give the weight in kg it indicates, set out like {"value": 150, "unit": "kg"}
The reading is {"value": 20, "unit": "kg"}
